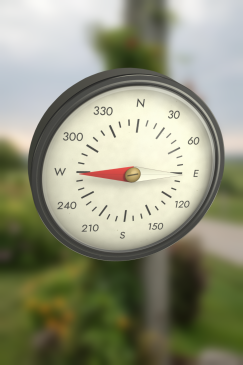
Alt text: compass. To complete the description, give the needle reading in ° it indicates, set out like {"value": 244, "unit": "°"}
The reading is {"value": 270, "unit": "°"}
